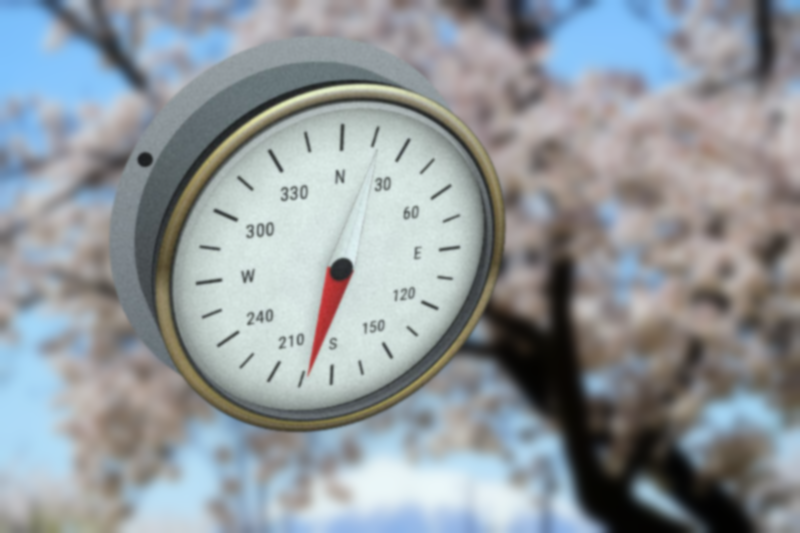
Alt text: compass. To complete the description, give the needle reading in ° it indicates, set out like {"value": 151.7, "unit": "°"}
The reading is {"value": 195, "unit": "°"}
